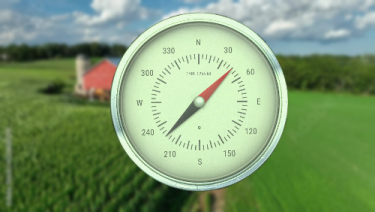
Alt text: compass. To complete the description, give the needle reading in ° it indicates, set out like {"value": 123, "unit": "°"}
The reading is {"value": 45, "unit": "°"}
